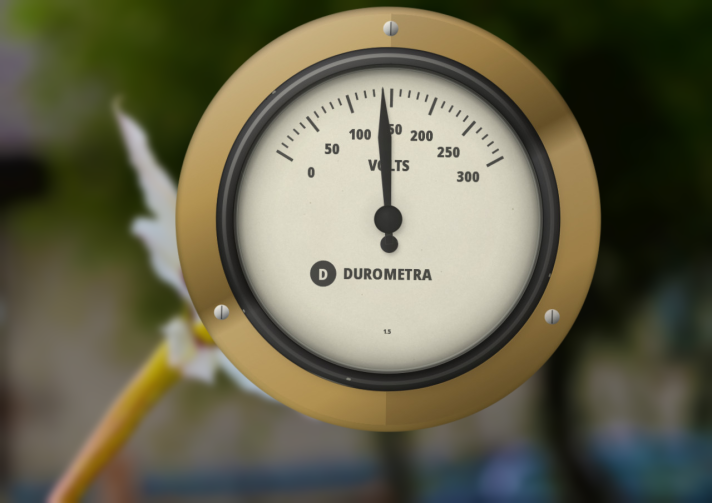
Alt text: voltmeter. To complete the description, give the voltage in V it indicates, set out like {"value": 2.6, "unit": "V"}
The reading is {"value": 140, "unit": "V"}
